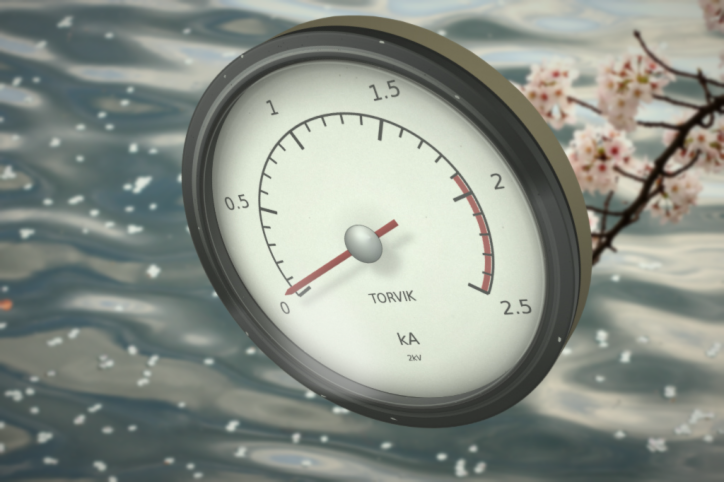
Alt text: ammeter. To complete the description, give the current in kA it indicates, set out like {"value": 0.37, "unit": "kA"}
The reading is {"value": 0.05, "unit": "kA"}
